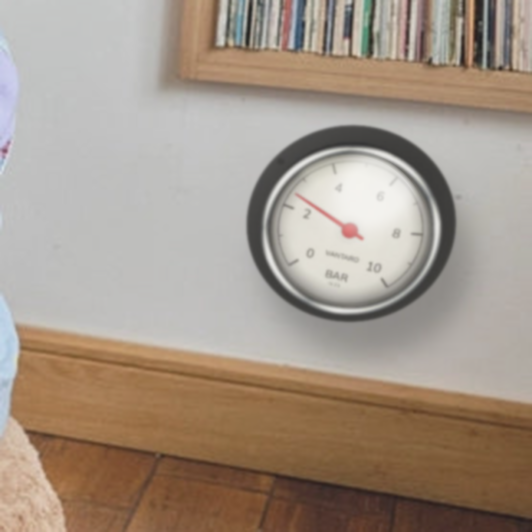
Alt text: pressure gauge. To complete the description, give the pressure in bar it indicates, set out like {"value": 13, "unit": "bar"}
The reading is {"value": 2.5, "unit": "bar"}
